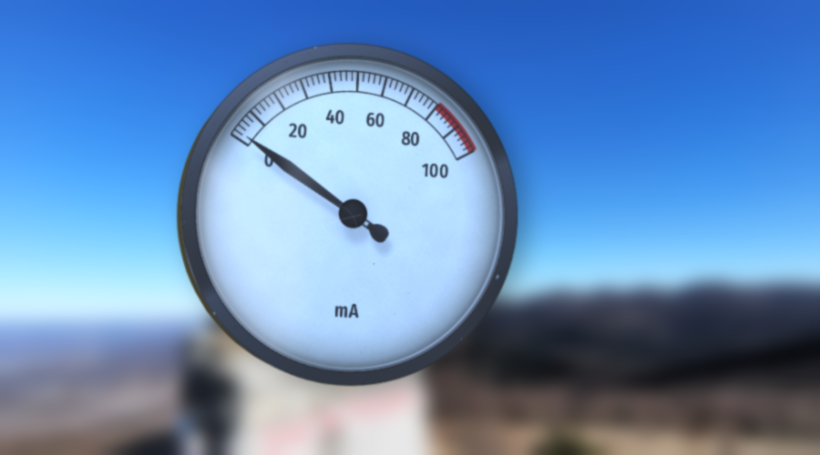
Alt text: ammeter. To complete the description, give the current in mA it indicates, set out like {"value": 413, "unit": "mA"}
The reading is {"value": 2, "unit": "mA"}
